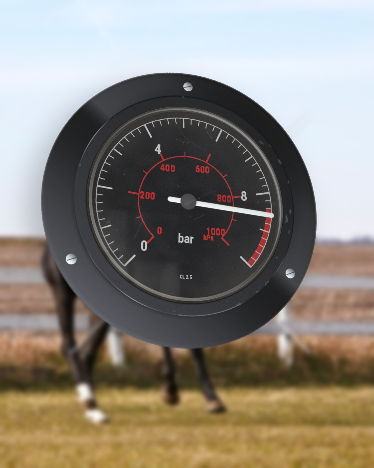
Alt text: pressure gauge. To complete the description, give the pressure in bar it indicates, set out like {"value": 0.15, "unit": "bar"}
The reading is {"value": 8.6, "unit": "bar"}
